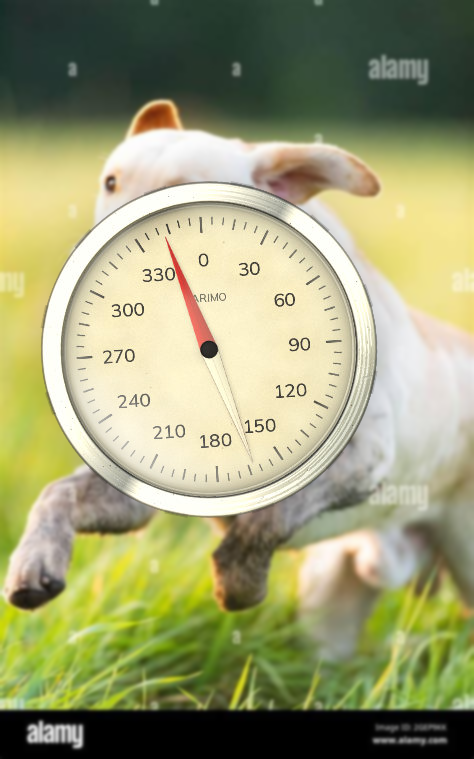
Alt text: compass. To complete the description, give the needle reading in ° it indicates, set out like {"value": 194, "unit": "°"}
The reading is {"value": 342.5, "unit": "°"}
